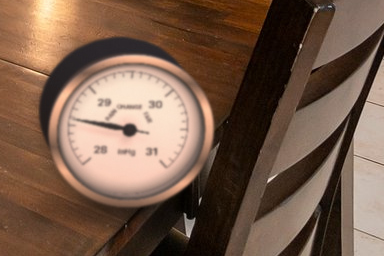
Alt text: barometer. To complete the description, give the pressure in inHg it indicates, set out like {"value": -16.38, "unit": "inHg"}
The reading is {"value": 28.6, "unit": "inHg"}
